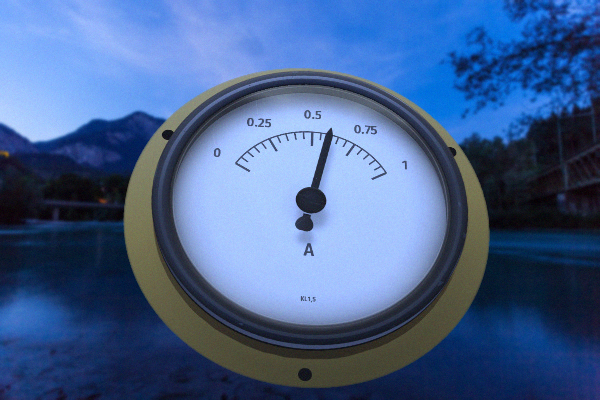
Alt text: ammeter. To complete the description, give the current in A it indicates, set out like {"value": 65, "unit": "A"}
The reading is {"value": 0.6, "unit": "A"}
